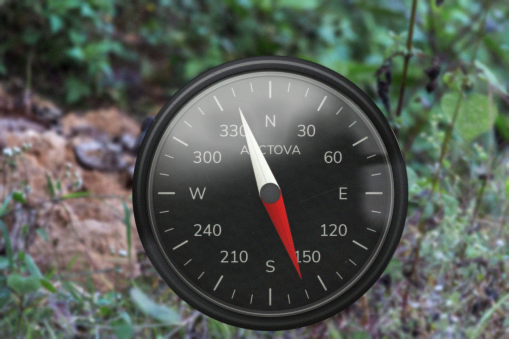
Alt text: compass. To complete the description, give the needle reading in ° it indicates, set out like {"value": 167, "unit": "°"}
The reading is {"value": 160, "unit": "°"}
